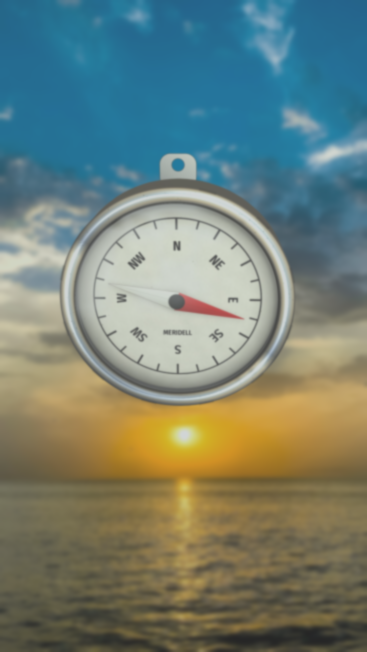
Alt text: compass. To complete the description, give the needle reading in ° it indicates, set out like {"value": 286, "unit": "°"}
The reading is {"value": 105, "unit": "°"}
